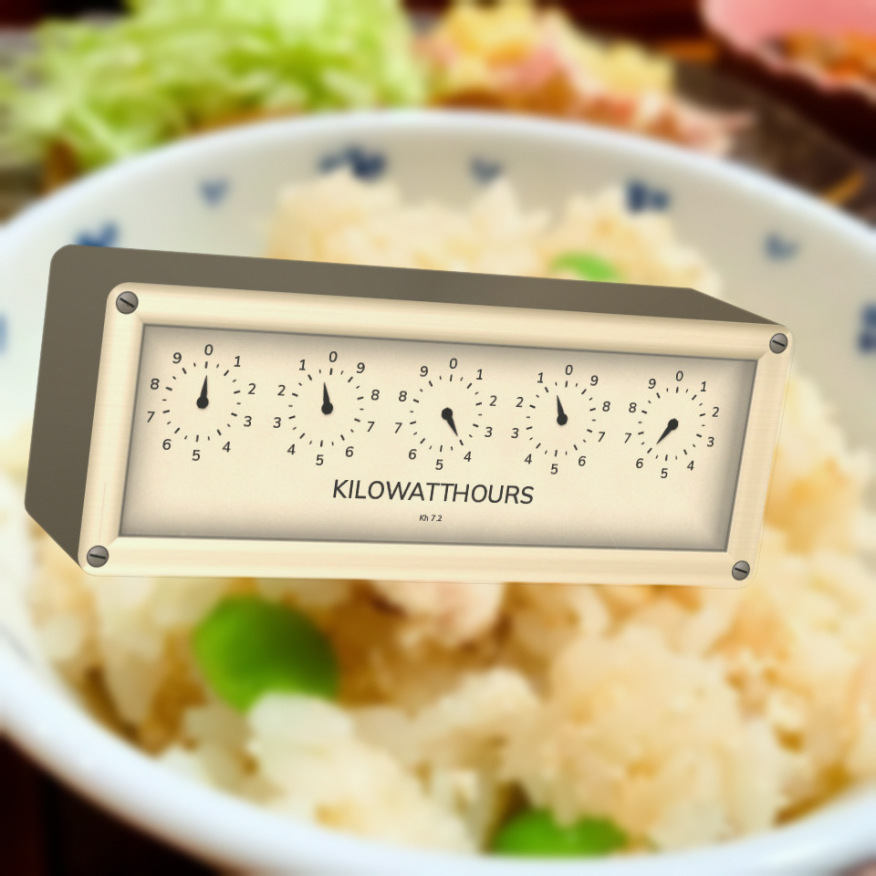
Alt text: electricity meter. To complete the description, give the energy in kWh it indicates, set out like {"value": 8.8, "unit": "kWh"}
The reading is {"value": 406, "unit": "kWh"}
